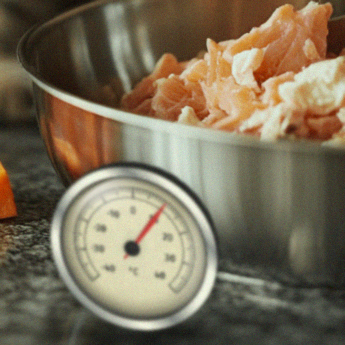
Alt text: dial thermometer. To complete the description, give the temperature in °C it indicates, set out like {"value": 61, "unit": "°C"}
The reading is {"value": 10, "unit": "°C"}
